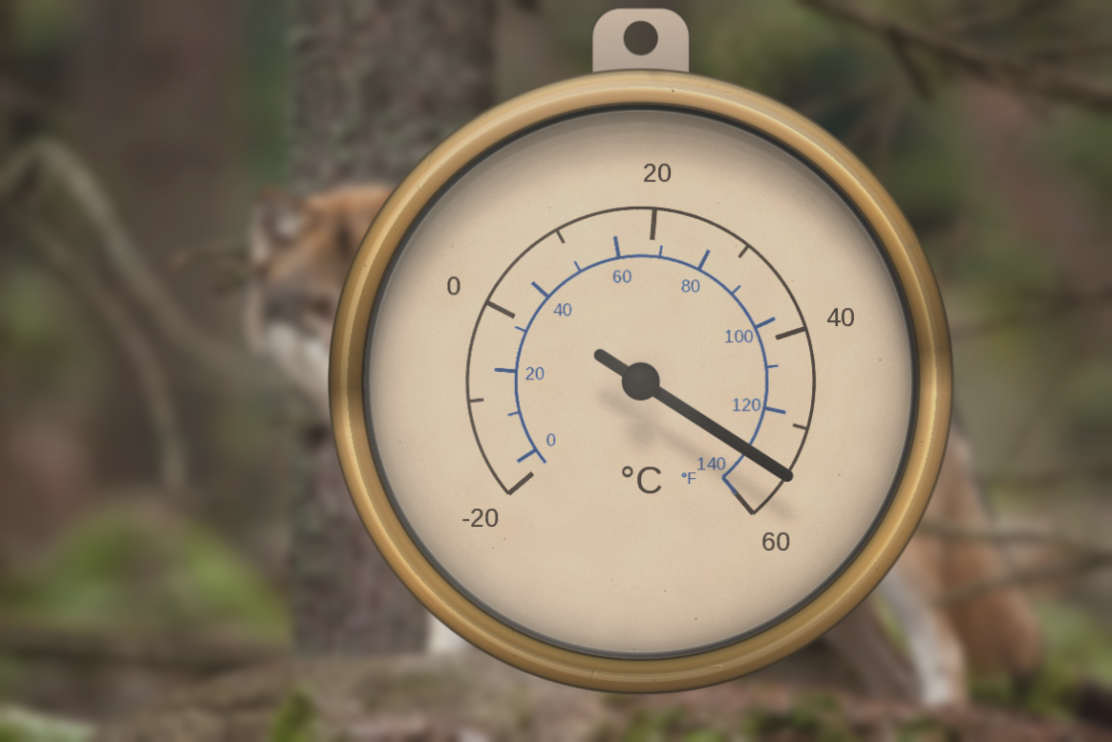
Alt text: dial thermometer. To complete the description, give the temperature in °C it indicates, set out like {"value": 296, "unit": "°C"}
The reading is {"value": 55, "unit": "°C"}
